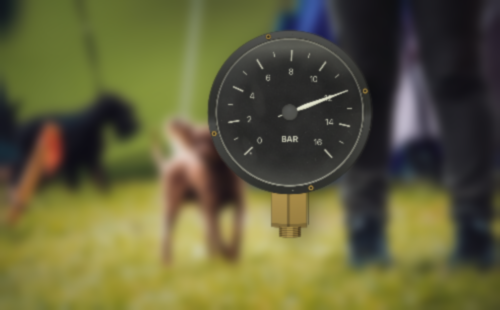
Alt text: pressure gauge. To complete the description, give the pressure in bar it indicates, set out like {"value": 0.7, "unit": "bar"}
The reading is {"value": 12, "unit": "bar"}
